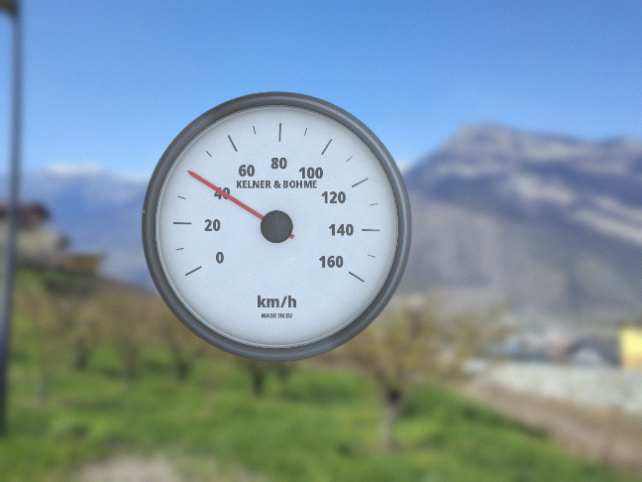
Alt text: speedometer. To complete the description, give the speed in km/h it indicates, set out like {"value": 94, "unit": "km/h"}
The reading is {"value": 40, "unit": "km/h"}
